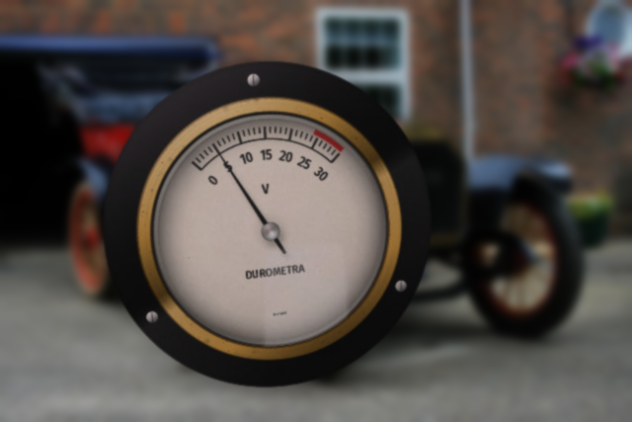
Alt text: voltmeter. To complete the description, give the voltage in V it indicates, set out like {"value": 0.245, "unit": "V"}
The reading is {"value": 5, "unit": "V"}
